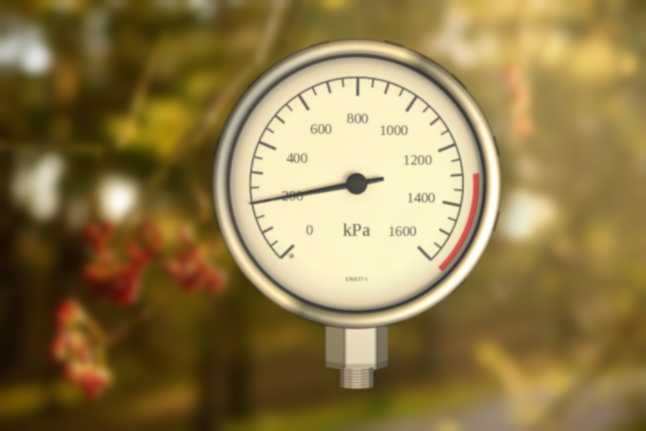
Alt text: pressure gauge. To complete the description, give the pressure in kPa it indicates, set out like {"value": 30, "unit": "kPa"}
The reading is {"value": 200, "unit": "kPa"}
